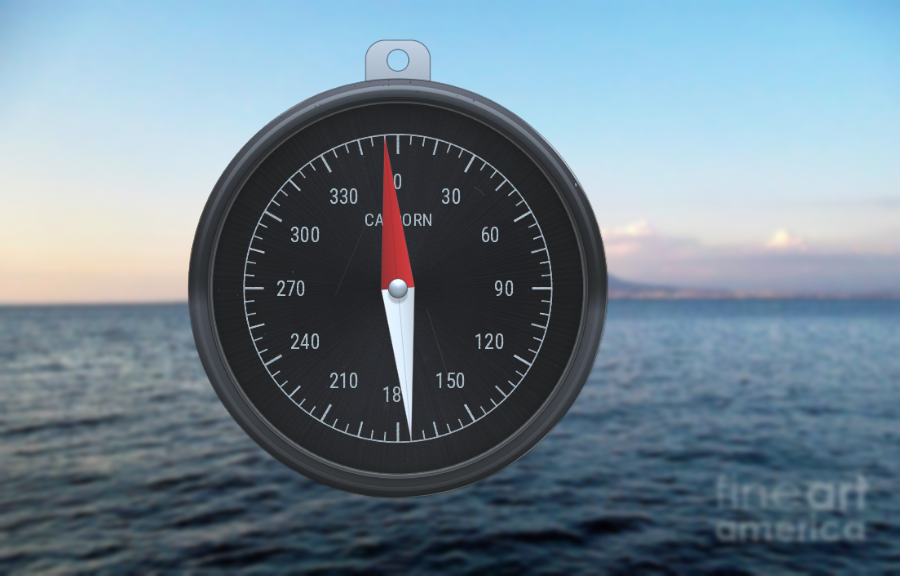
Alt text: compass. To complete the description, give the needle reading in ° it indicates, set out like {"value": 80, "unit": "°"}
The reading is {"value": 355, "unit": "°"}
